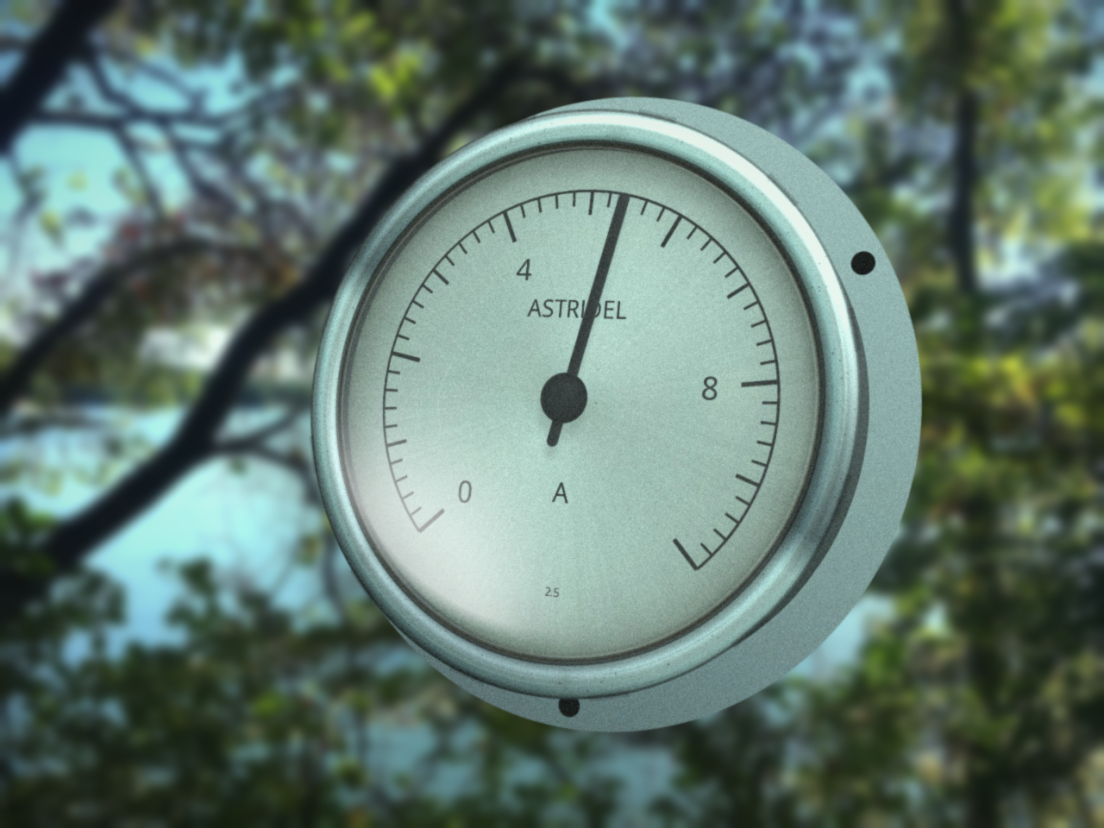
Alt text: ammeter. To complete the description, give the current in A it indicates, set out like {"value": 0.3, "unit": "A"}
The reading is {"value": 5.4, "unit": "A"}
